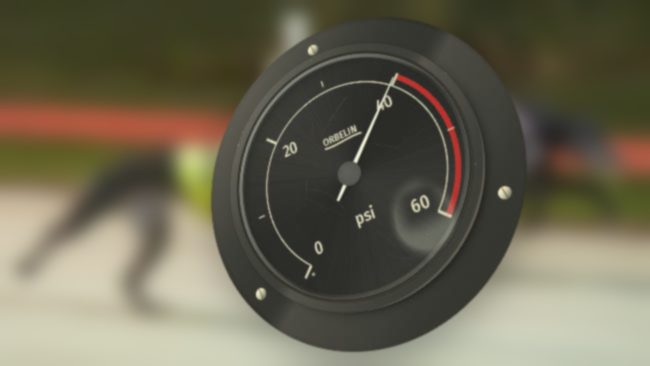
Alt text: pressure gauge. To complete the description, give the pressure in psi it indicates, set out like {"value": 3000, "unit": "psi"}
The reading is {"value": 40, "unit": "psi"}
